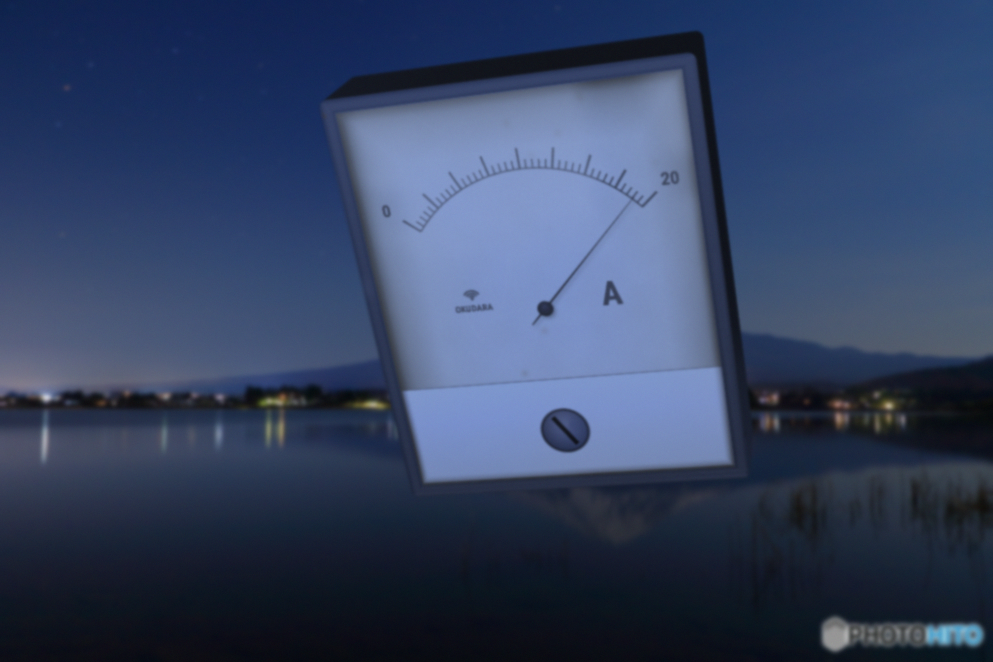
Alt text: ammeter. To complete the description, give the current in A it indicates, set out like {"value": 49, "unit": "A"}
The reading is {"value": 19, "unit": "A"}
